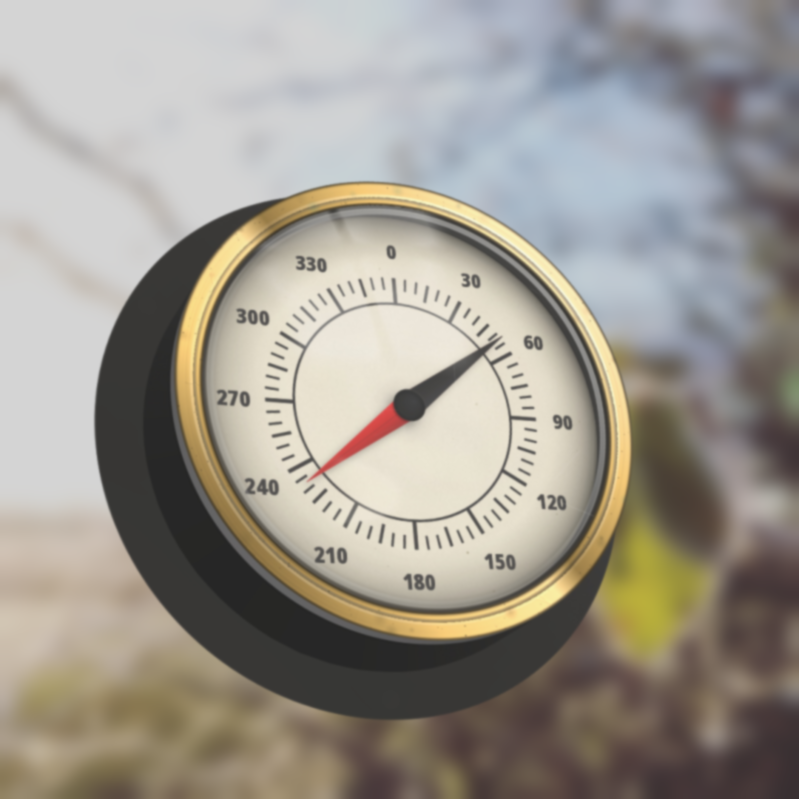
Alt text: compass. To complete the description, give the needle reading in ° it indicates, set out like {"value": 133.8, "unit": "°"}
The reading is {"value": 232.5, "unit": "°"}
